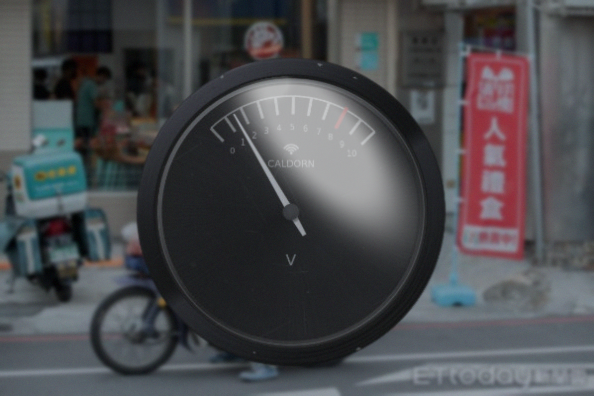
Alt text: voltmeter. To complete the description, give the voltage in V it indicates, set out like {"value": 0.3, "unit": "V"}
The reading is {"value": 1.5, "unit": "V"}
